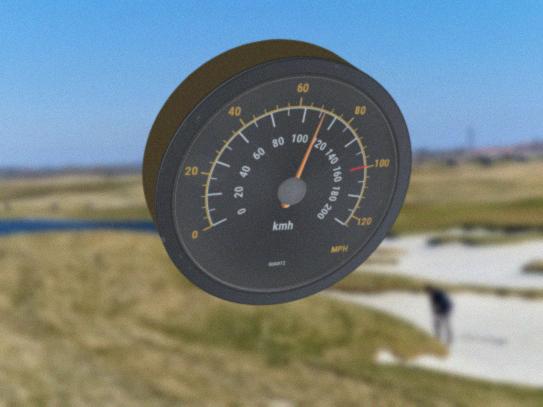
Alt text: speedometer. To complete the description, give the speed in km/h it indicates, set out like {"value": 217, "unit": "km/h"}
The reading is {"value": 110, "unit": "km/h"}
